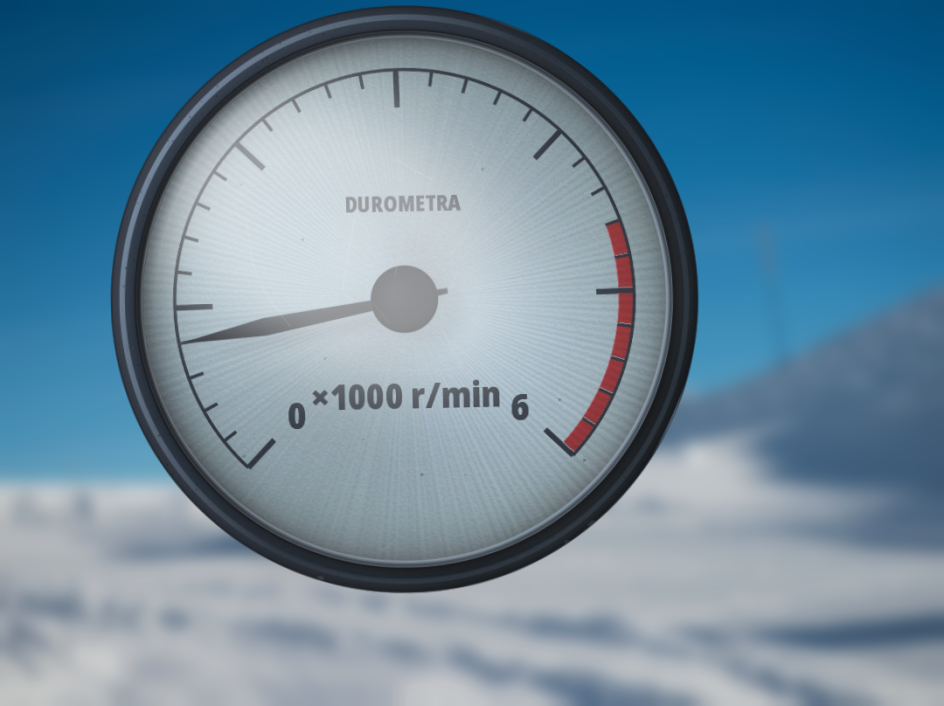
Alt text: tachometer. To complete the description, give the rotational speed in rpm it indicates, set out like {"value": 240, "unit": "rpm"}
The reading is {"value": 800, "unit": "rpm"}
